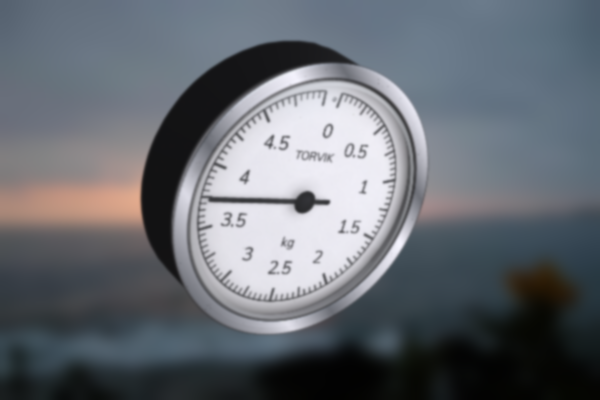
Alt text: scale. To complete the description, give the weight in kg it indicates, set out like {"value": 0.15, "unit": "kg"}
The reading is {"value": 3.75, "unit": "kg"}
